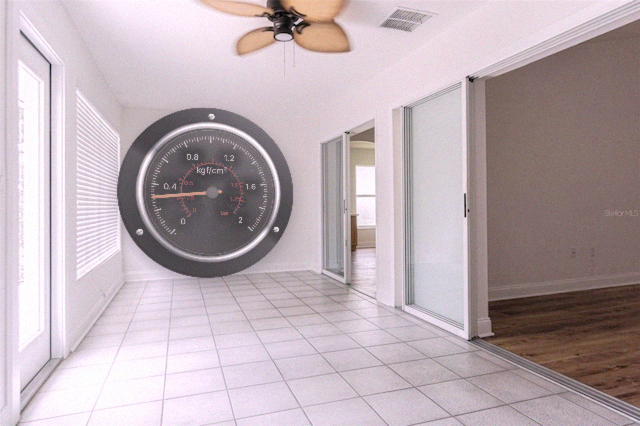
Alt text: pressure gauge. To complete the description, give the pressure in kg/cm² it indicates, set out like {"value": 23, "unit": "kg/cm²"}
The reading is {"value": 0.3, "unit": "kg/cm²"}
